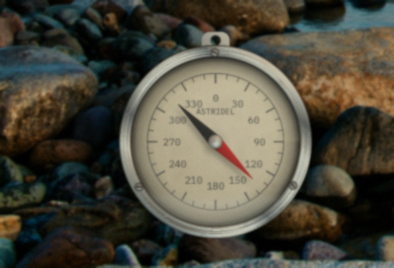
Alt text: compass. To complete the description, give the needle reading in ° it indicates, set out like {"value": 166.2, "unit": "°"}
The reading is {"value": 135, "unit": "°"}
